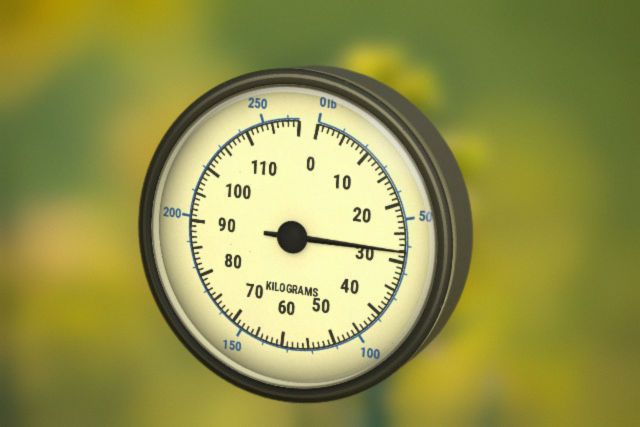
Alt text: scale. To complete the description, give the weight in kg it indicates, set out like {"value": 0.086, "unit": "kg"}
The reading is {"value": 28, "unit": "kg"}
